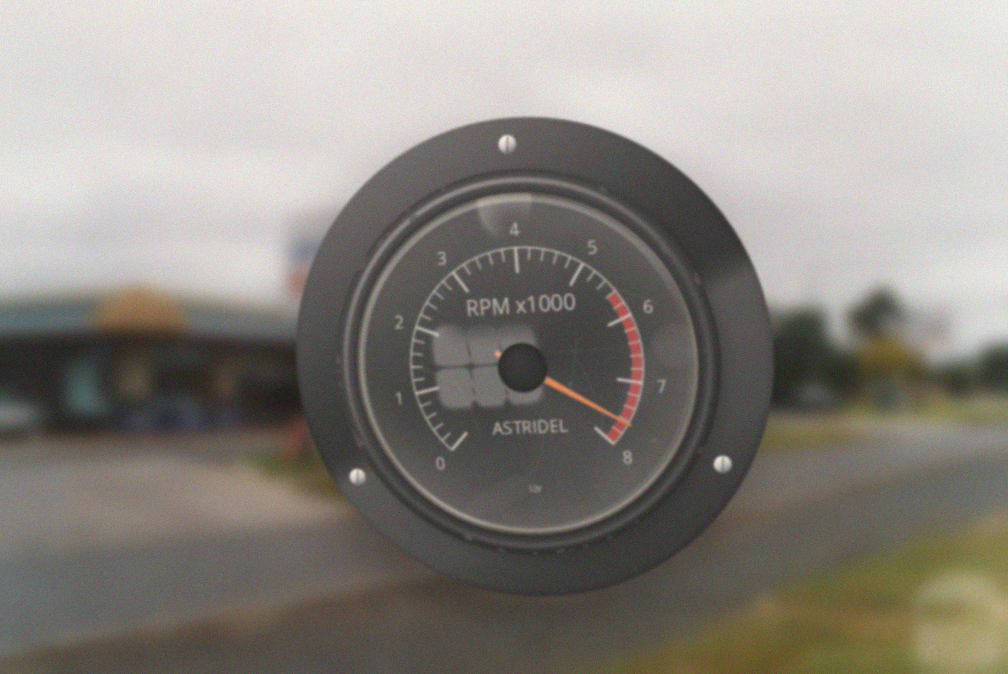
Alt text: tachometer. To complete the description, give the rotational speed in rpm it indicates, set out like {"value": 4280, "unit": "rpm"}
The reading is {"value": 7600, "unit": "rpm"}
